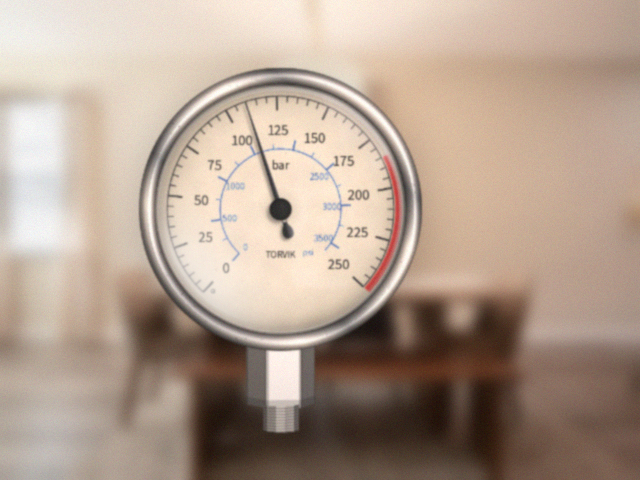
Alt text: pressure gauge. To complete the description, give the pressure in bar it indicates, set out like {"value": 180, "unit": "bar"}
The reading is {"value": 110, "unit": "bar"}
